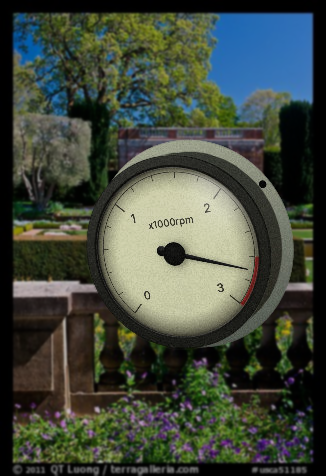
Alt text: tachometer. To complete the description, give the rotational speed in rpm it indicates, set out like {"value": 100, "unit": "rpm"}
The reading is {"value": 2700, "unit": "rpm"}
